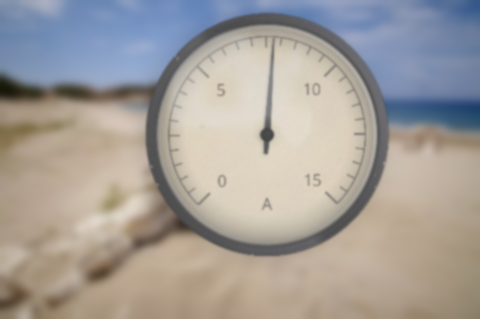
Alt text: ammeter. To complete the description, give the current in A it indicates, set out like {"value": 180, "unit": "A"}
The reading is {"value": 7.75, "unit": "A"}
